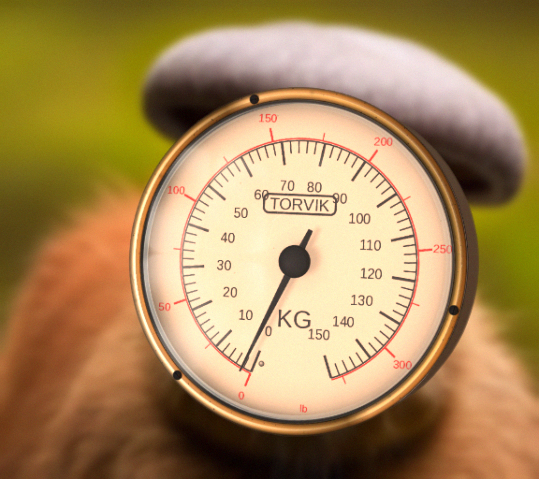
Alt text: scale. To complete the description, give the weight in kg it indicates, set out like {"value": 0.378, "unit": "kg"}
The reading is {"value": 2, "unit": "kg"}
